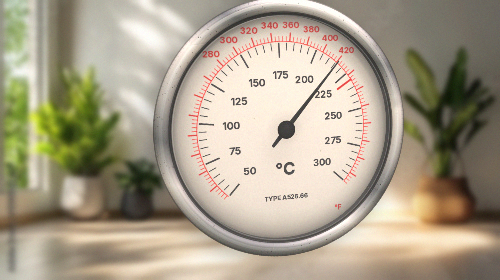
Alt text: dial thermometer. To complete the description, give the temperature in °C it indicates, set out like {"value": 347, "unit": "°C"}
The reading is {"value": 215, "unit": "°C"}
